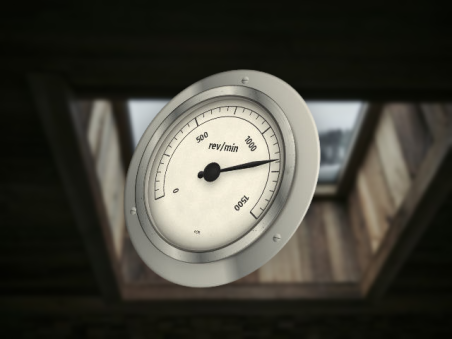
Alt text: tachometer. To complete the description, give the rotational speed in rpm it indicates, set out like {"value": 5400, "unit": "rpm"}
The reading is {"value": 1200, "unit": "rpm"}
